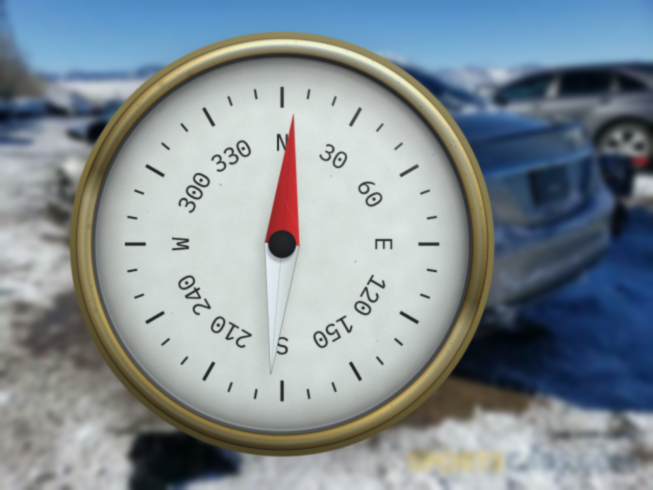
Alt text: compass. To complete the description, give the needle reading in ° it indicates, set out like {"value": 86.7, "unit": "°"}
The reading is {"value": 5, "unit": "°"}
